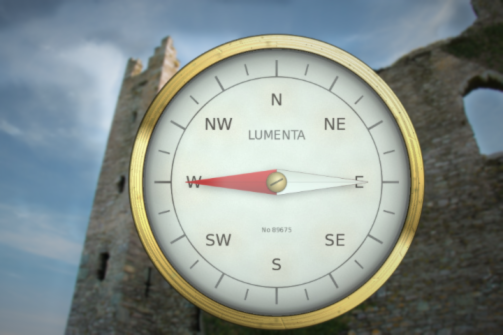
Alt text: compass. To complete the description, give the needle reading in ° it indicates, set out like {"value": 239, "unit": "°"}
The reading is {"value": 270, "unit": "°"}
